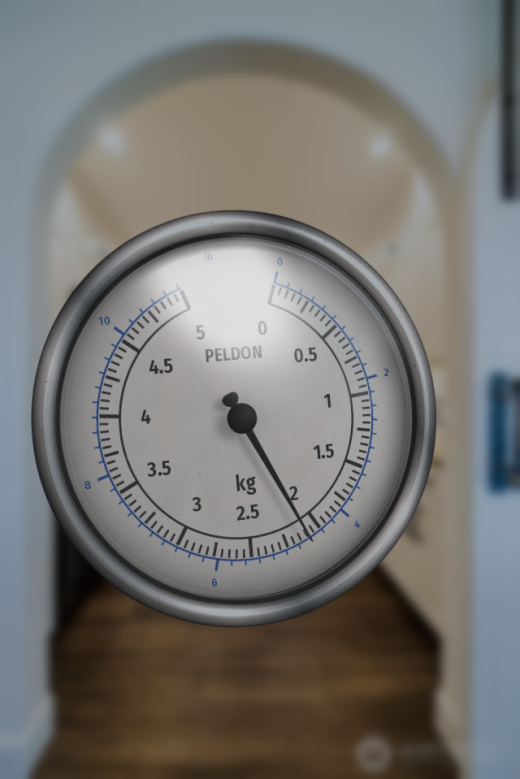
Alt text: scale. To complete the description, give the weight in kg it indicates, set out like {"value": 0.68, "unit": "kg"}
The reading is {"value": 2.1, "unit": "kg"}
